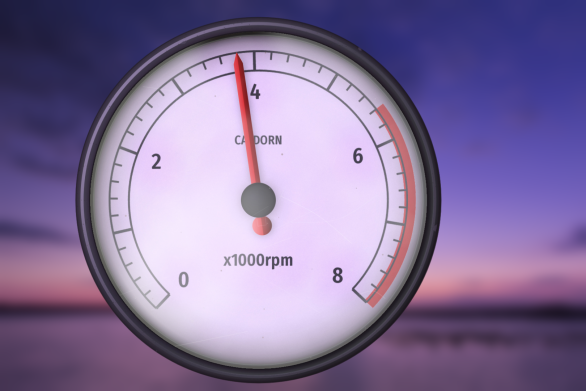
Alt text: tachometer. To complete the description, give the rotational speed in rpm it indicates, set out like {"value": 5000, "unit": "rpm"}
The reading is {"value": 3800, "unit": "rpm"}
